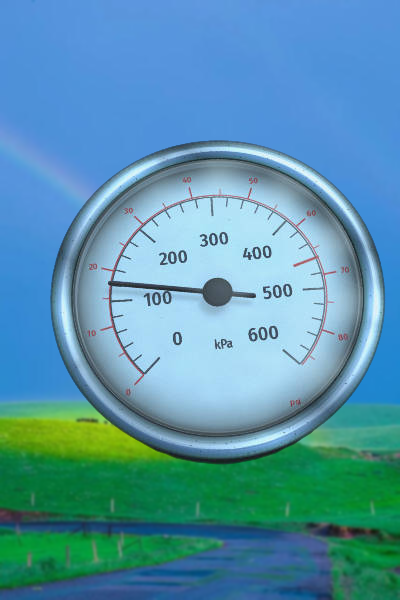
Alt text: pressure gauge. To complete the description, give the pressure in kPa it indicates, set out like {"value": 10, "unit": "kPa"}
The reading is {"value": 120, "unit": "kPa"}
